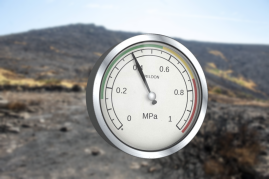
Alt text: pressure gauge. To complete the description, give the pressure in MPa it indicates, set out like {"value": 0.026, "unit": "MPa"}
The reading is {"value": 0.4, "unit": "MPa"}
